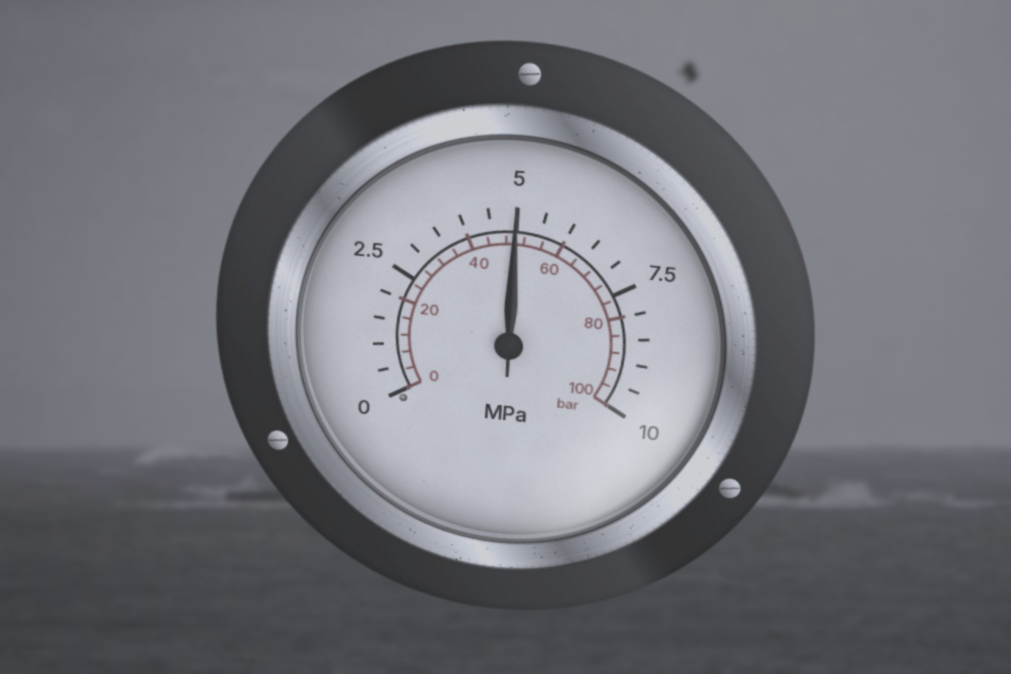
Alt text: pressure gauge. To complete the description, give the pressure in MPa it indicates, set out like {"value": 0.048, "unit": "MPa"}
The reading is {"value": 5, "unit": "MPa"}
